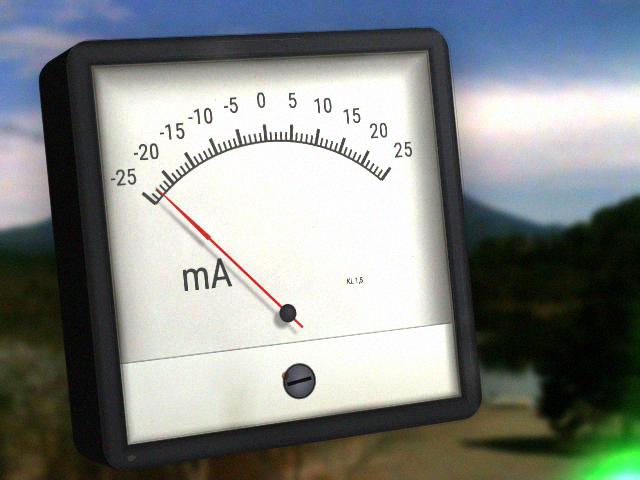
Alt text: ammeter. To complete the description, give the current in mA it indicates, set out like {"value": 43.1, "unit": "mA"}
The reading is {"value": -23, "unit": "mA"}
